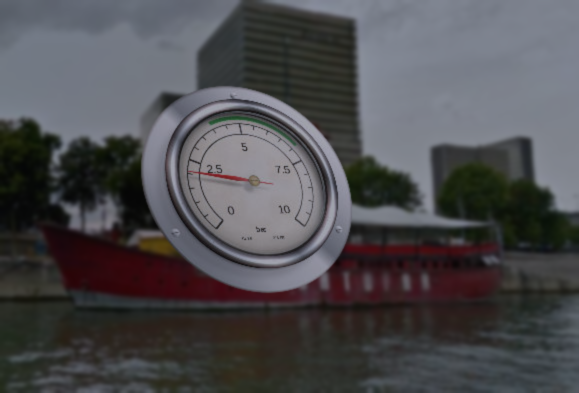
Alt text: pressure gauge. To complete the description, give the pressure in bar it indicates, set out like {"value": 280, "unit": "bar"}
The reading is {"value": 2, "unit": "bar"}
